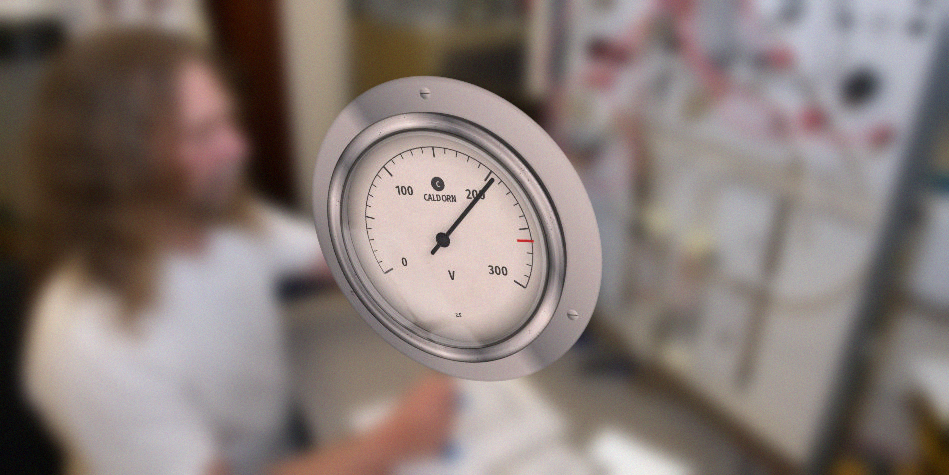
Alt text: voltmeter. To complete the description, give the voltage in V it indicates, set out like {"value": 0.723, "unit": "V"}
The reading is {"value": 205, "unit": "V"}
